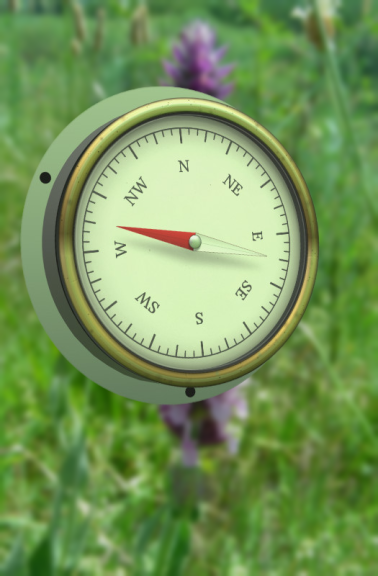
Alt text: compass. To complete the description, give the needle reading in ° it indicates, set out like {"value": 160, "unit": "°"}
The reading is {"value": 285, "unit": "°"}
